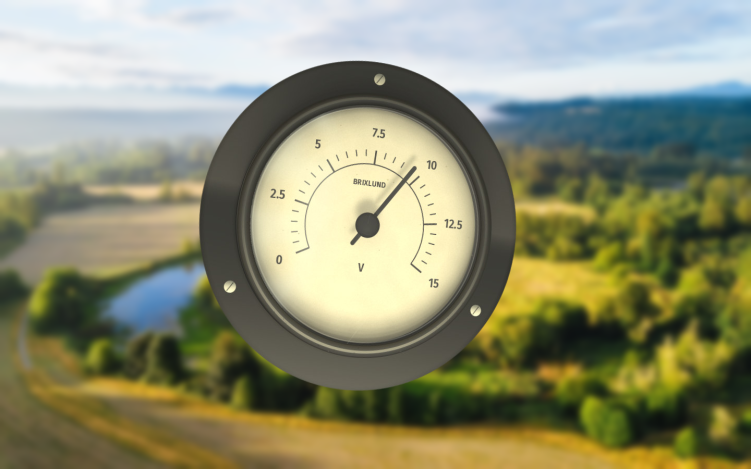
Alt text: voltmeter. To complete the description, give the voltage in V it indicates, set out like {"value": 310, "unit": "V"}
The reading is {"value": 9.5, "unit": "V"}
